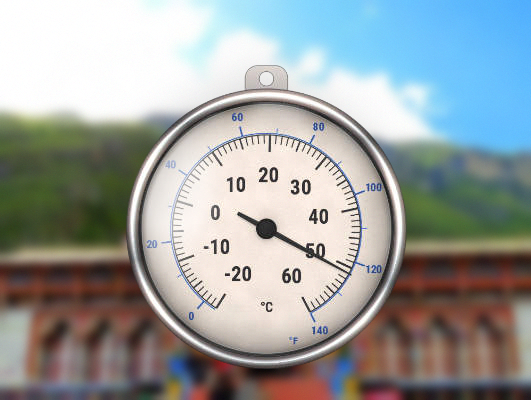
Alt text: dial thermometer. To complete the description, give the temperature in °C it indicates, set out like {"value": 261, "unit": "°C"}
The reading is {"value": 51, "unit": "°C"}
